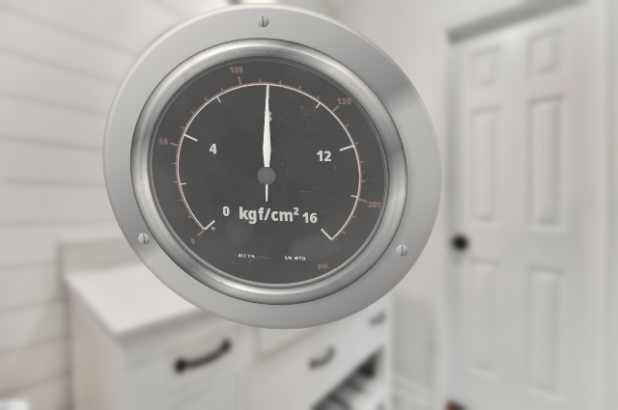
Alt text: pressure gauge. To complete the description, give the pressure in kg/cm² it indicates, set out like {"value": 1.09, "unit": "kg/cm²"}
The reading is {"value": 8, "unit": "kg/cm²"}
